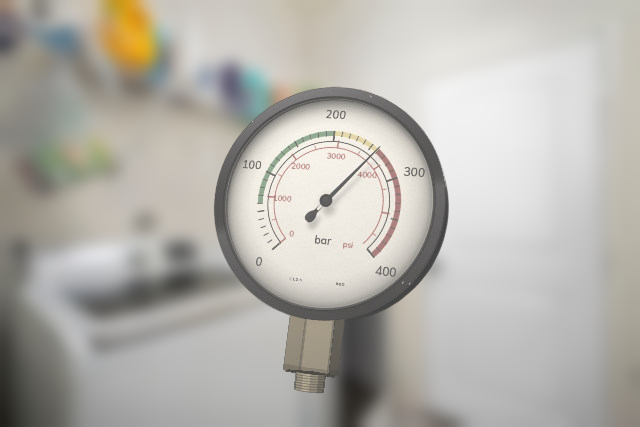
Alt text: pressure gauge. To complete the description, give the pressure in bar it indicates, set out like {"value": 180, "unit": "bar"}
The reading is {"value": 260, "unit": "bar"}
